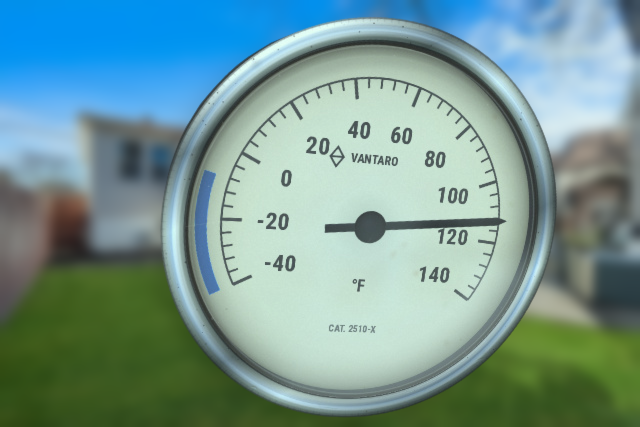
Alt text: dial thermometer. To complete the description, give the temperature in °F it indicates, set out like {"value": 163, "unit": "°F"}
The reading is {"value": 112, "unit": "°F"}
